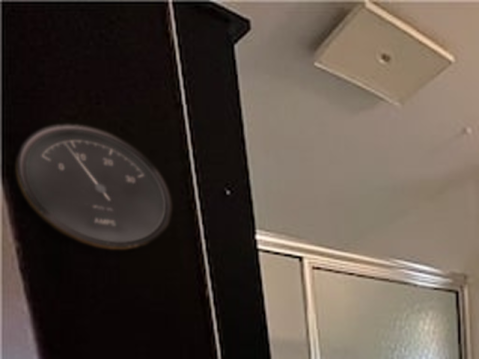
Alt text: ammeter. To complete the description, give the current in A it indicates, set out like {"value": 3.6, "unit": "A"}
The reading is {"value": 8, "unit": "A"}
